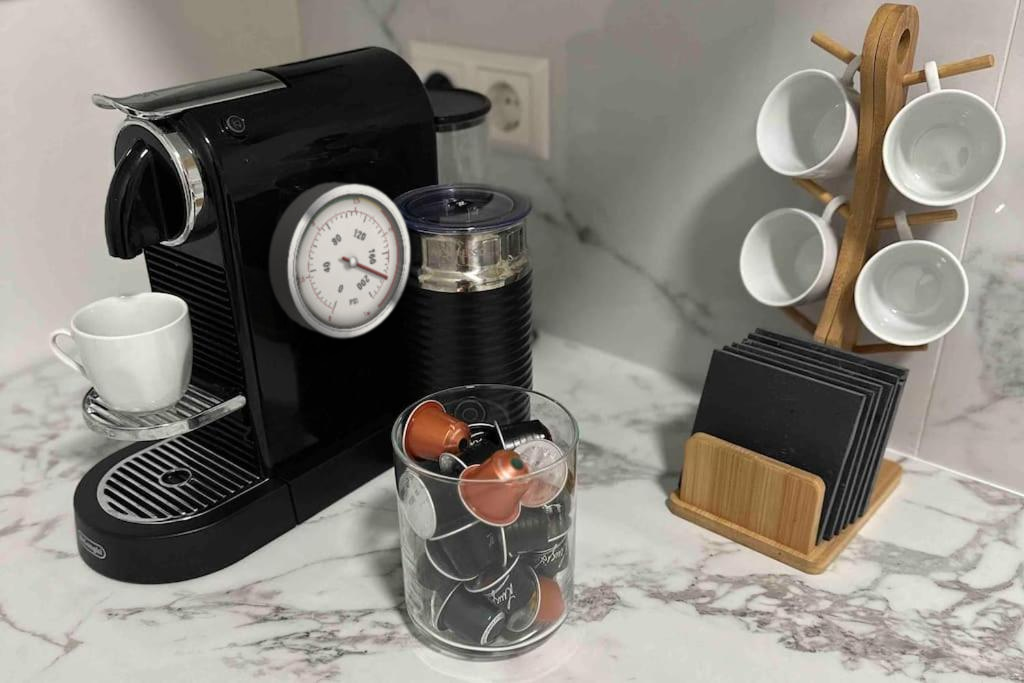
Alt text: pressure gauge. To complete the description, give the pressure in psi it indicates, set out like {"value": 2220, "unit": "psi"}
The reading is {"value": 180, "unit": "psi"}
